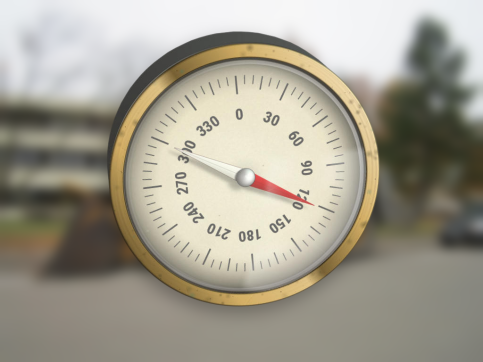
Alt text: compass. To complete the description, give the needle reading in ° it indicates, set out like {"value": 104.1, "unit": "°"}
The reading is {"value": 120, "unit": "°"}
